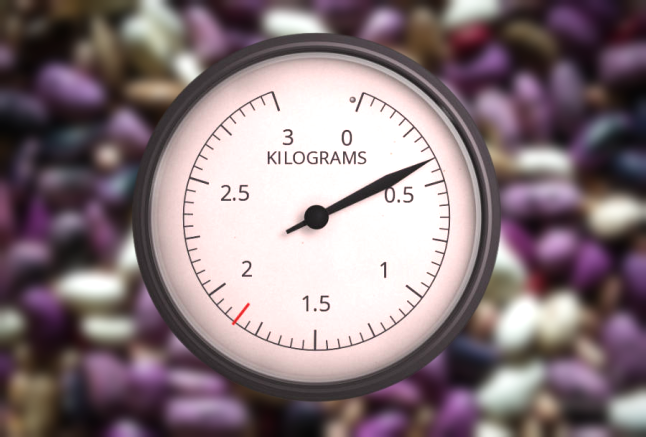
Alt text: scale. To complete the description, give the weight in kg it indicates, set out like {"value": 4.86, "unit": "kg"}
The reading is {"value": 0.4, "unit": "kg"}
